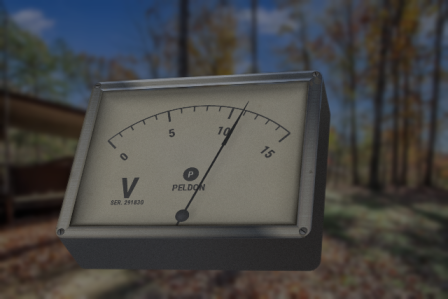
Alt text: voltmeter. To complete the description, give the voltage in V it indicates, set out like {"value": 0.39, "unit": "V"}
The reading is {"value": 11, "unit": "V"}
